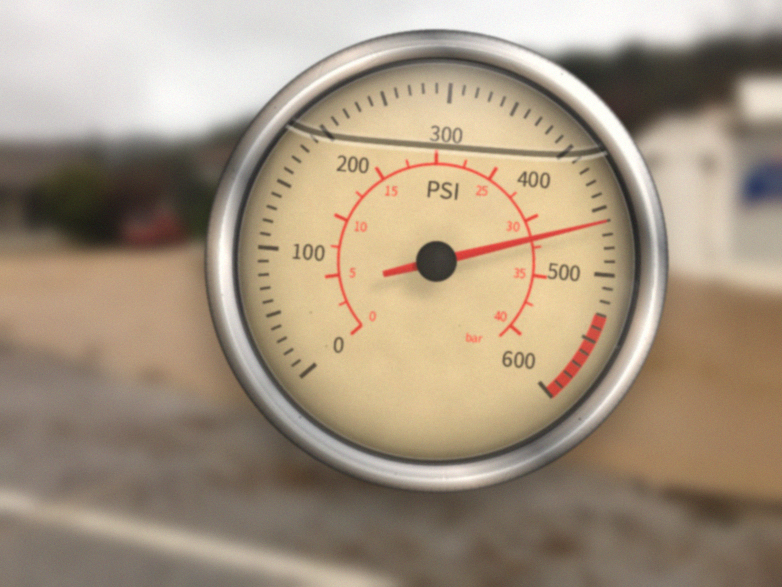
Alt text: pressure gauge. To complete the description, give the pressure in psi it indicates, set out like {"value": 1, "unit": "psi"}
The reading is {"value": 460, "unit": "psi"}
